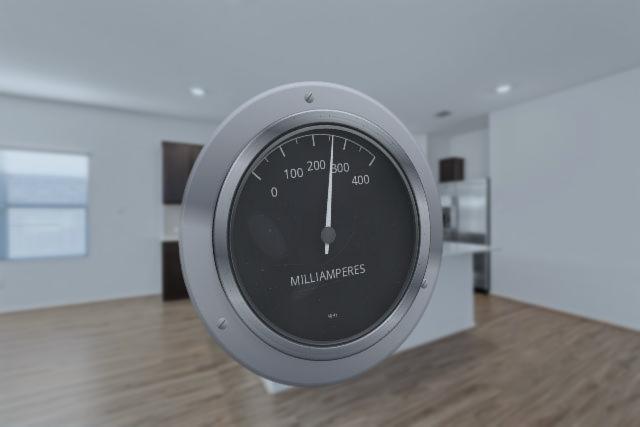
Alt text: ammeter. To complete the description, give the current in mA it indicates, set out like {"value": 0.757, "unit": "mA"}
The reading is {"value": 250, "unit": "mA"}
